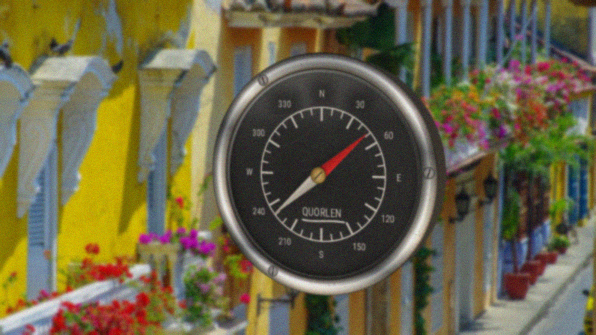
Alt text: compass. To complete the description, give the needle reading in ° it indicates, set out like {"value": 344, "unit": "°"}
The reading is {"value": 50, "unit": "°"}
